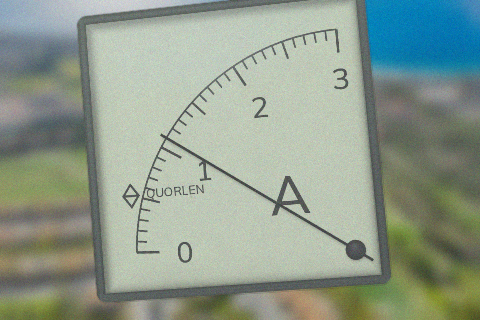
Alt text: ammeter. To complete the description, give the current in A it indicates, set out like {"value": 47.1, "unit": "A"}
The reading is {"value": 1.1, "unit": "A"}
